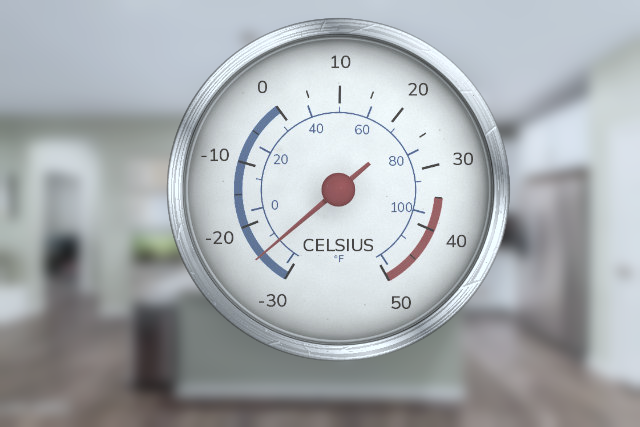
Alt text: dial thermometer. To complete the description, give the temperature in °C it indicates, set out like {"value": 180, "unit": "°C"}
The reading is {"value": -25, "unit": "°C"}
